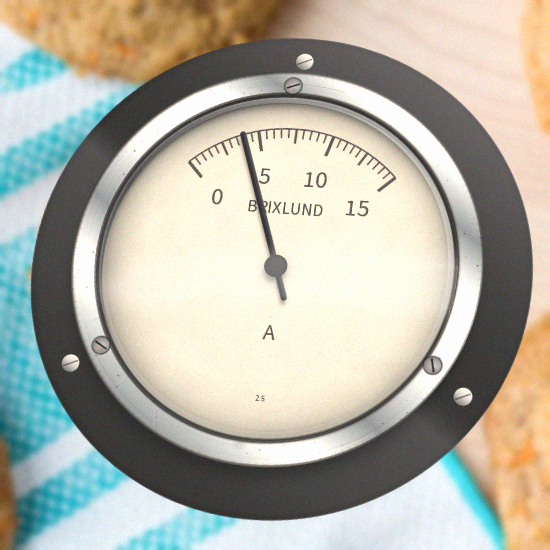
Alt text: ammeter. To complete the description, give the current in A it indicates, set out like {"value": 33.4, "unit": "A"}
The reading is {"value": 4, "unit": "A"}
